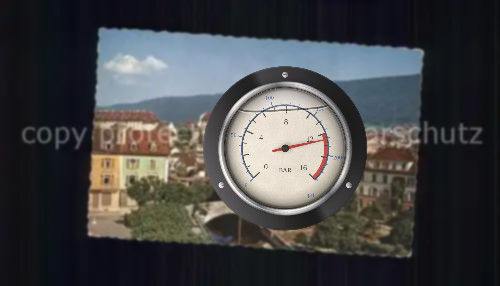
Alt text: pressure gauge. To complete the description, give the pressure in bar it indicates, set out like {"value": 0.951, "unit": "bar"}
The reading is {"value": 12.5, "unit": "bar"}
